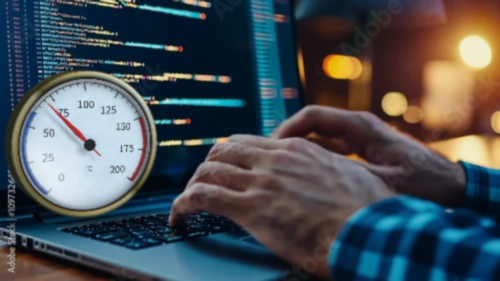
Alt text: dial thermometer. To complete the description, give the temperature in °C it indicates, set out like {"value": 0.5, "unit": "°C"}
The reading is {"value": 70, "unit": "°C"}
